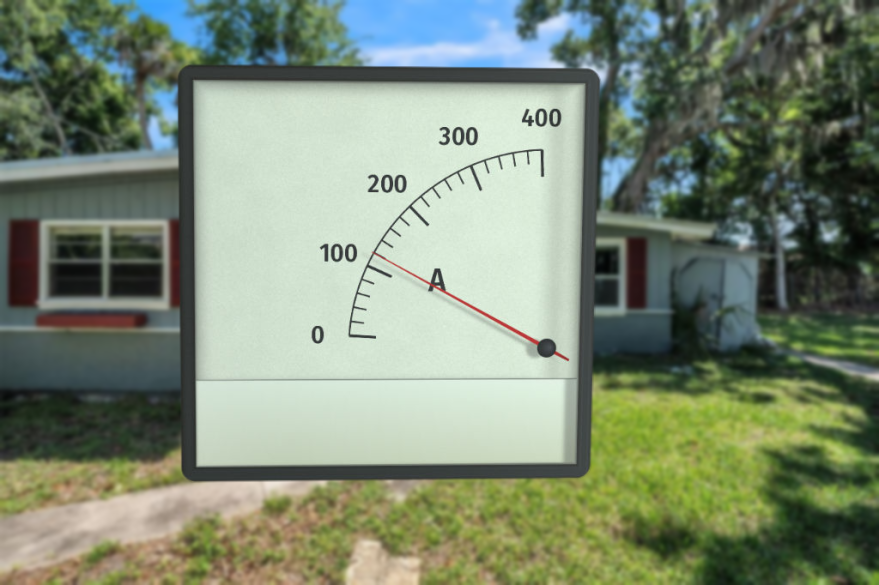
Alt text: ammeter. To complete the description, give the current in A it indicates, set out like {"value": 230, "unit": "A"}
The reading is {"value": 120, "unit": "A"}
